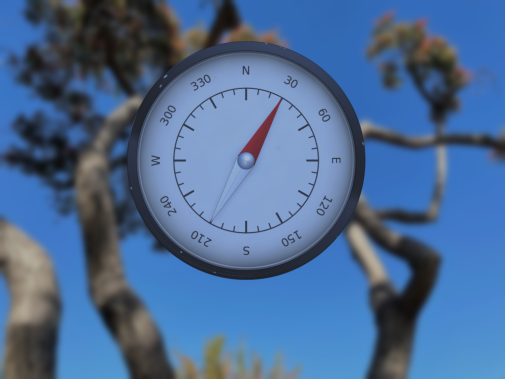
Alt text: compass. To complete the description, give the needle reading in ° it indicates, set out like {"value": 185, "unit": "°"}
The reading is {"value": 30, "unit": "°"}
